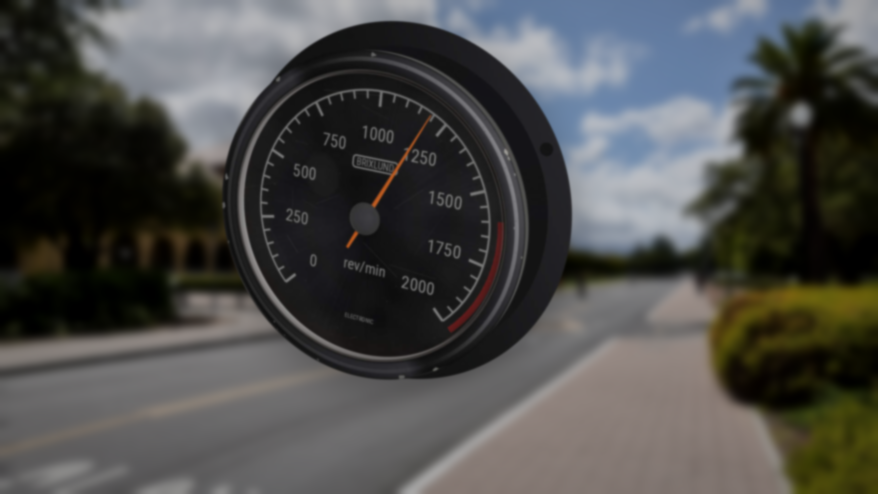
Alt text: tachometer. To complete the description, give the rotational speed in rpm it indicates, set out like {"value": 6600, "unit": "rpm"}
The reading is {"value": 1200, "unit": "rpm"}
